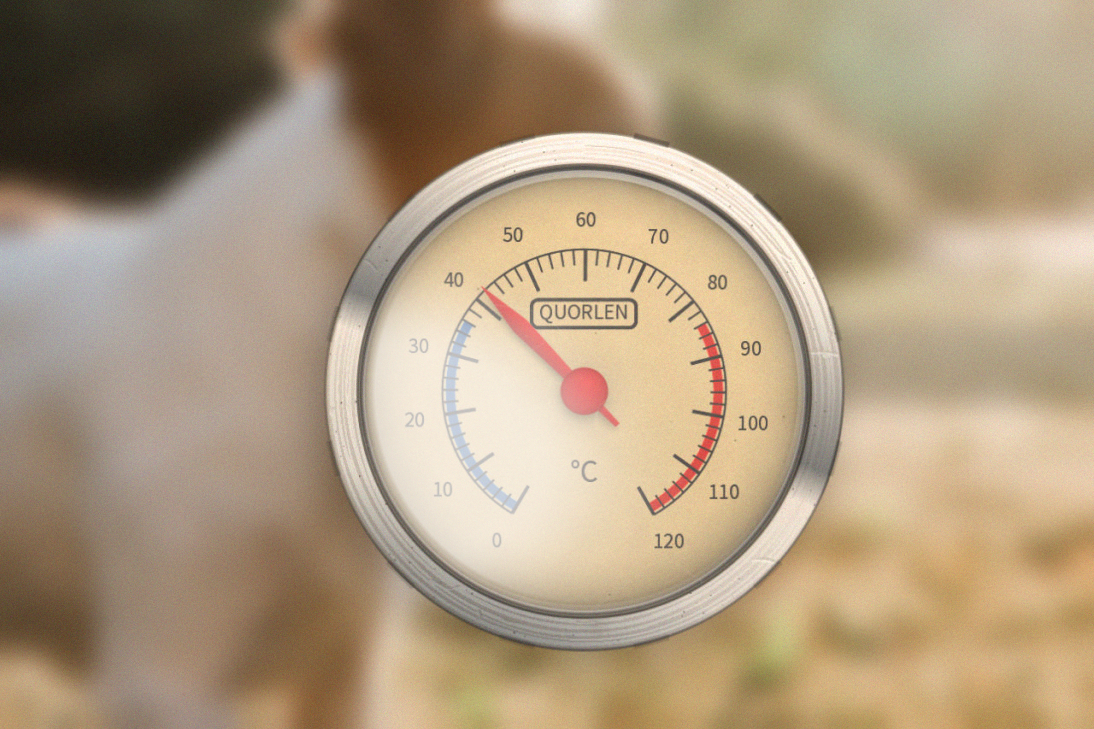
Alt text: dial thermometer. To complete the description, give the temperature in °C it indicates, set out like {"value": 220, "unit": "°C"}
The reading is {"value": 42, "unit": "°C"}
